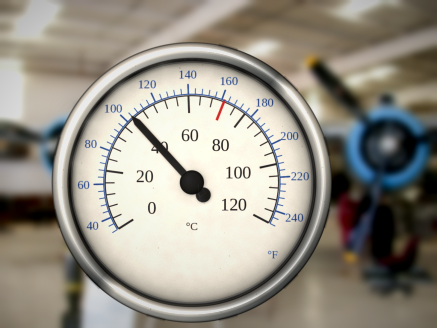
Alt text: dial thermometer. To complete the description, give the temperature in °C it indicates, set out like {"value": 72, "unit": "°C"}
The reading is {"value": 40, "unit": "°C"}
